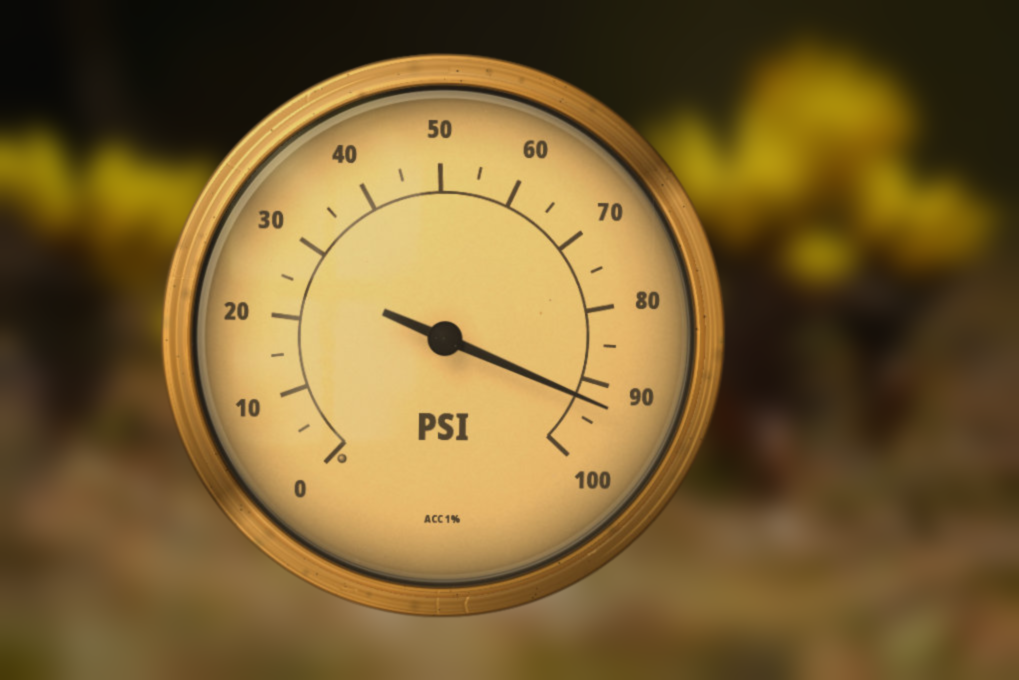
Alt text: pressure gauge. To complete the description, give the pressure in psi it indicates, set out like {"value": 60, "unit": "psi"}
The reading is {"value": 92.5, "unit": "psi"}
